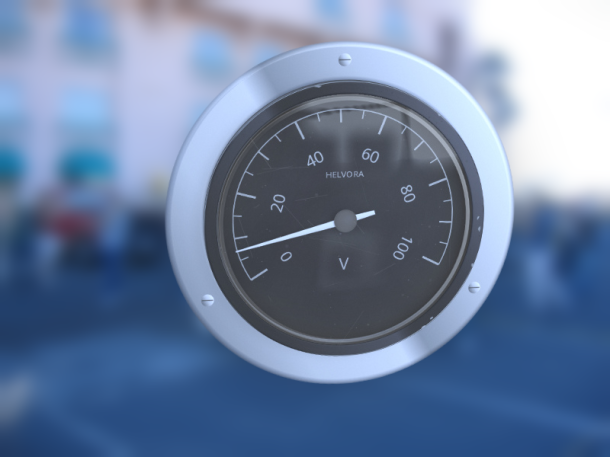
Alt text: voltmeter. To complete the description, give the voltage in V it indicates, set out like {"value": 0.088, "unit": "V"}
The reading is {"value": 7.5, "unit": "V"}
